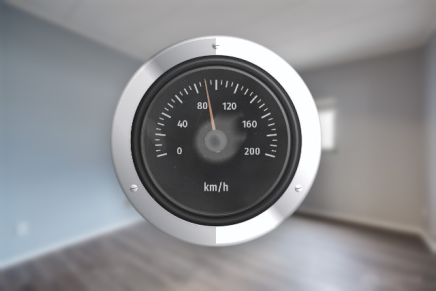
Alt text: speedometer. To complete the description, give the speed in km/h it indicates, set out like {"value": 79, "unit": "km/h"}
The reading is {"value": 90, "unit": "km/h"}
